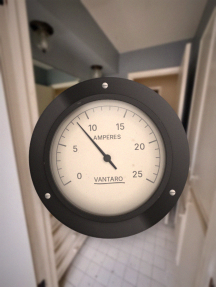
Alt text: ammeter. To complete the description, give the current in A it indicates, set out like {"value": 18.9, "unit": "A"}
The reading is {"value": 8.5, "unit": "A"}
